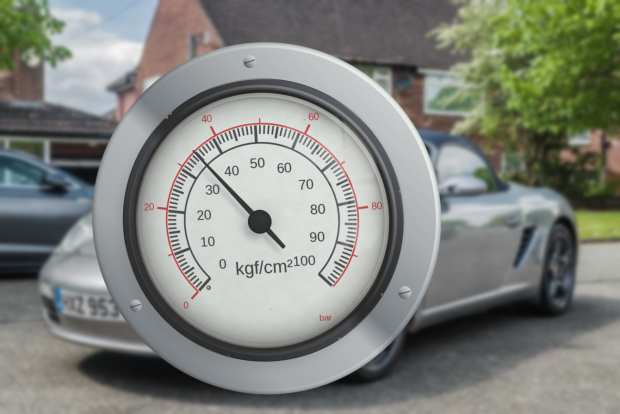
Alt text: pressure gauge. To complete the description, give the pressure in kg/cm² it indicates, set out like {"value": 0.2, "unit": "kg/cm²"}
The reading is {"value": 35, "unit": "kg/cm²"}
